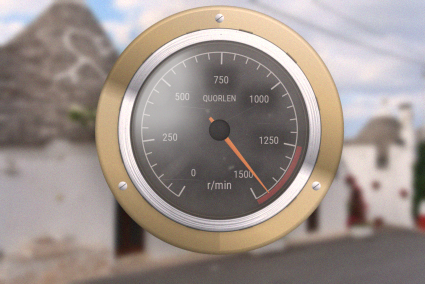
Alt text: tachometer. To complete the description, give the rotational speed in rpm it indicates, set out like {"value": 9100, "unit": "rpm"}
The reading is {"value": 1450, "unit": "rpm"}
